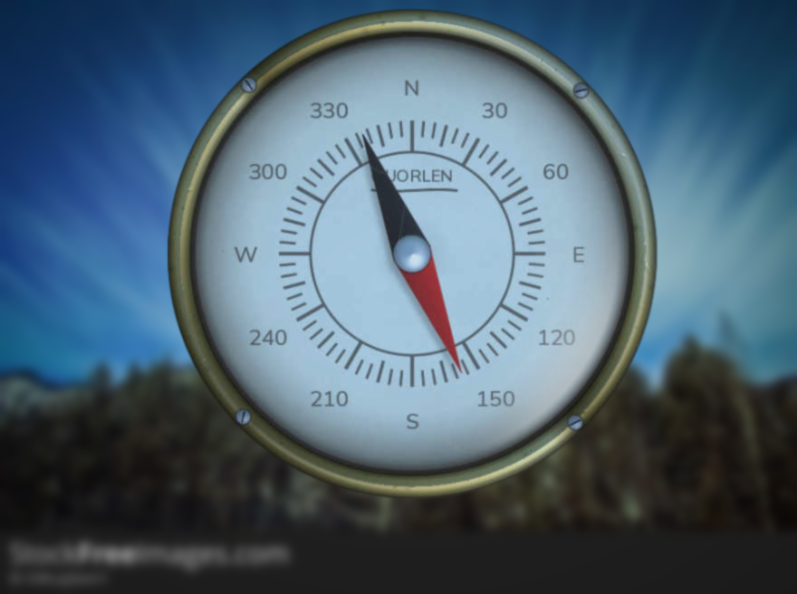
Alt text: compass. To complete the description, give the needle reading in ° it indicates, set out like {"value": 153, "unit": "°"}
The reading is {"value": 157.5, "unit": "°"}
